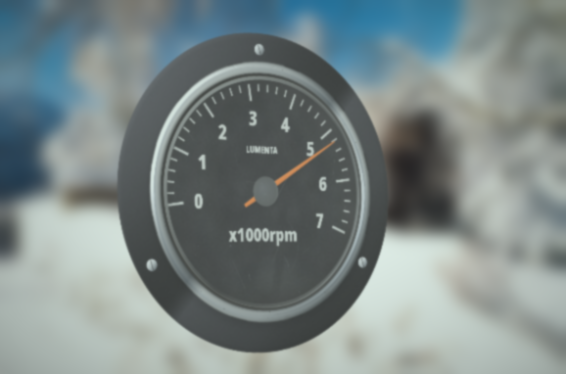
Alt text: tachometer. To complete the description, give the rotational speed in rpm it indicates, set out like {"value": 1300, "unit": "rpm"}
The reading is {"value": 5200, "unit": "rpm"}
